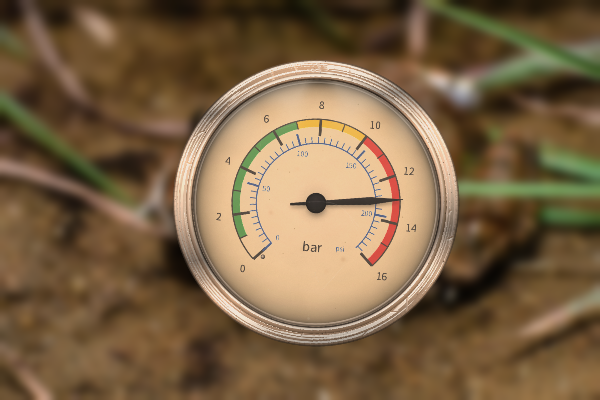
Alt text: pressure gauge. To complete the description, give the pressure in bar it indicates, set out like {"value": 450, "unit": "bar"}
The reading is {"value": 13, "unit": "bar"}
